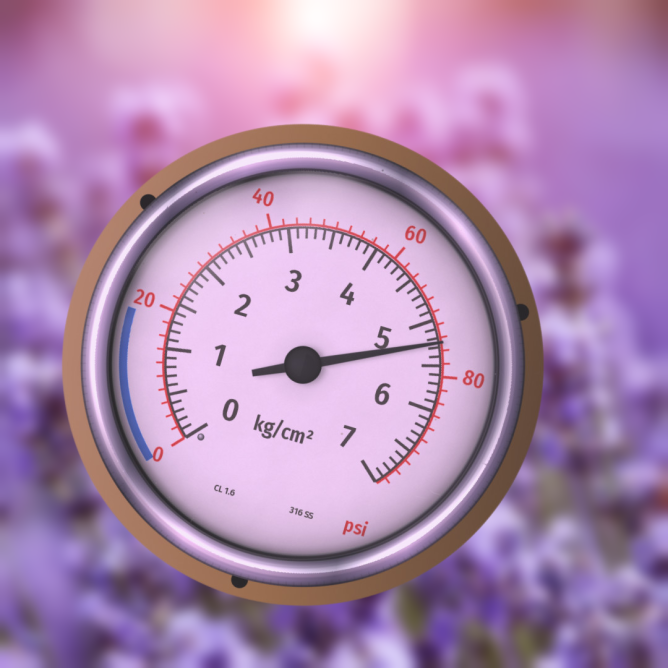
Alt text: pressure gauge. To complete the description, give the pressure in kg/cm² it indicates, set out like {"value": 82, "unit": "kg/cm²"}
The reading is {"value": 5.25, "unit": "kg/cm²"}
